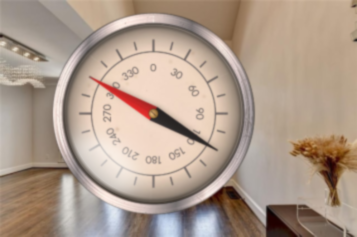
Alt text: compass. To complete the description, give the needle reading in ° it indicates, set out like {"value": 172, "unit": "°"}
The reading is {"value": 300, "unit": "°"}
